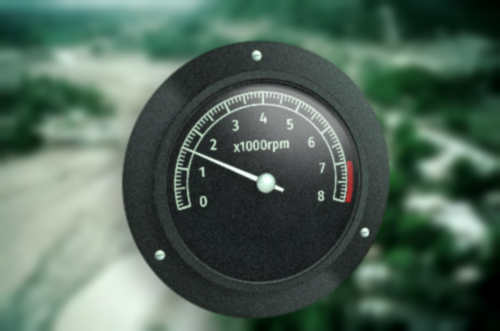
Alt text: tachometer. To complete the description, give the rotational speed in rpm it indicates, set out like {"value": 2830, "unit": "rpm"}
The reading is {"value": 1500, "unit": "rpm"}
